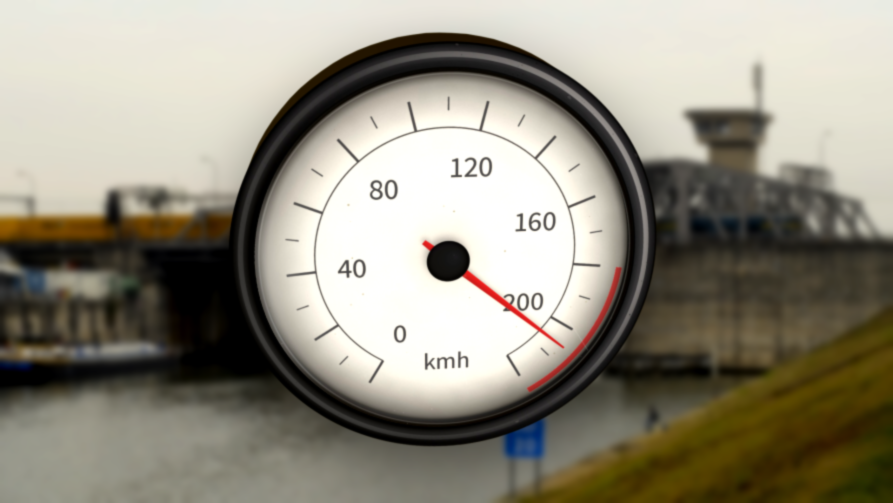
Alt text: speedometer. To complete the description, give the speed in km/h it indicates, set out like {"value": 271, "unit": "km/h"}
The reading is {"value": 205, "unit": "km/h"}
